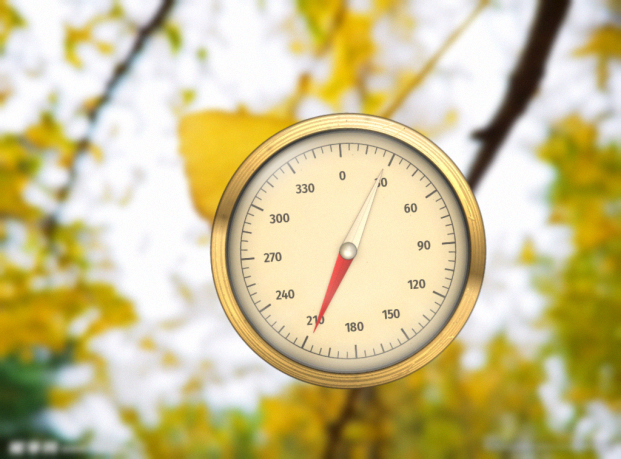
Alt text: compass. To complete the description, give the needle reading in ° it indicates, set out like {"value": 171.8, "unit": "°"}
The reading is {"value": 207.5, "unit": "°"}
